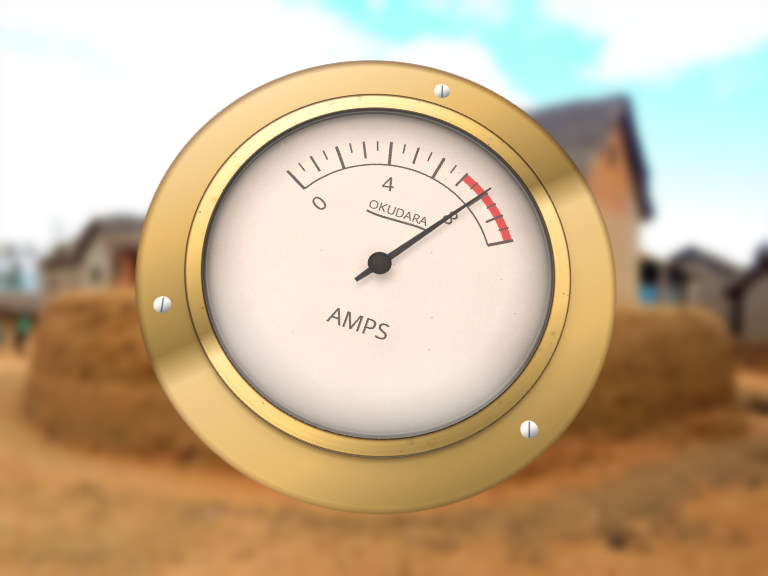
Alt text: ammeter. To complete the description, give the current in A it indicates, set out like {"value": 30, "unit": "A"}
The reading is {"value": 8, "unit": "A"}
